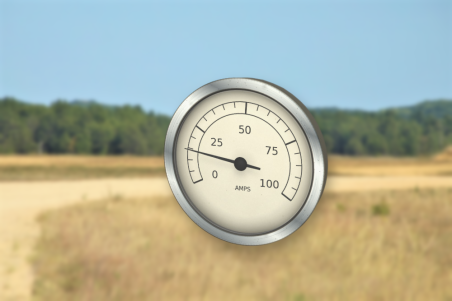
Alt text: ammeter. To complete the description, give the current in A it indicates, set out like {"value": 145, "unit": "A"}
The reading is {"value": 15, "unit": "A"}
